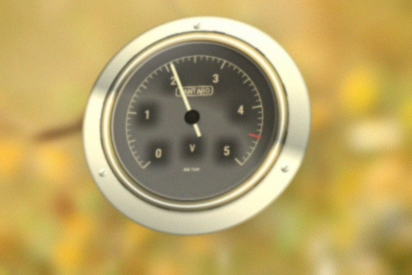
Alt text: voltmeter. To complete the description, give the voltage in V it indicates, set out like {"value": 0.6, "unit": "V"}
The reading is {"value": 2.1, "unit": "V"}
